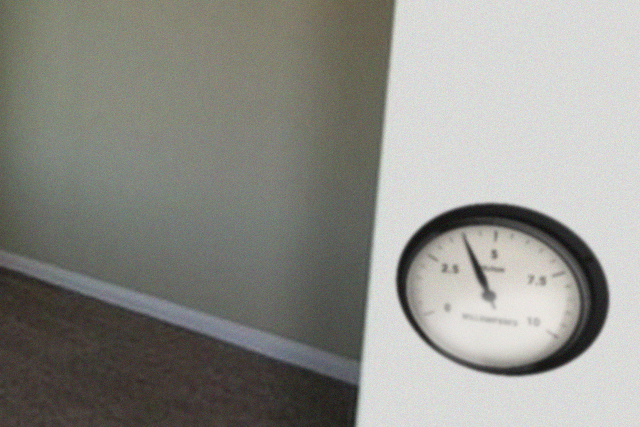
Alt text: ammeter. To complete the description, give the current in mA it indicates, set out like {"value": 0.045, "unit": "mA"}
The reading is {"value": 4, "unit": "mA"}
